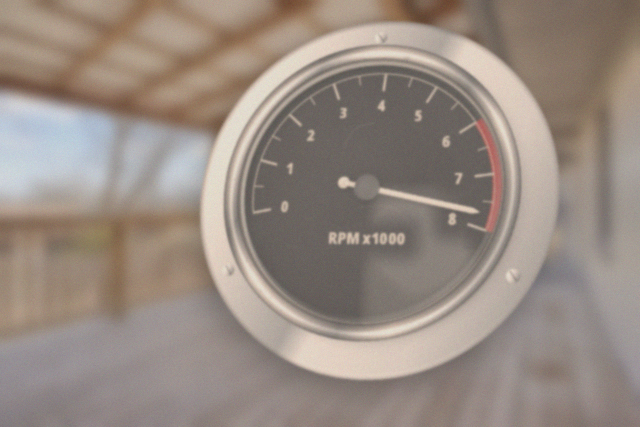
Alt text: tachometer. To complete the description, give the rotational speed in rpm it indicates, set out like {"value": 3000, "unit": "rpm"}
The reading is {"value": 7750, "unit": "rpm"}
